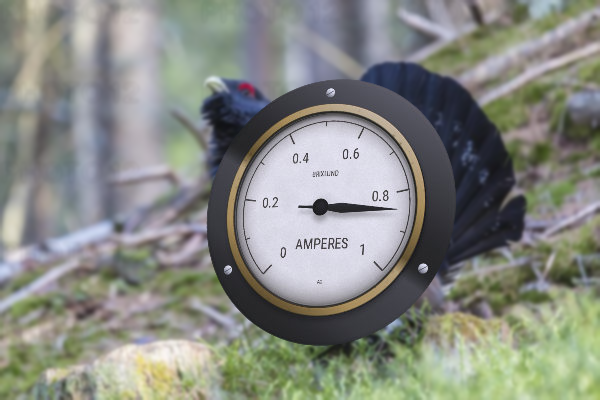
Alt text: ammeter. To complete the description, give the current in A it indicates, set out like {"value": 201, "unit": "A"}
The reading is {"value": 0.85, "unit": "A"}
